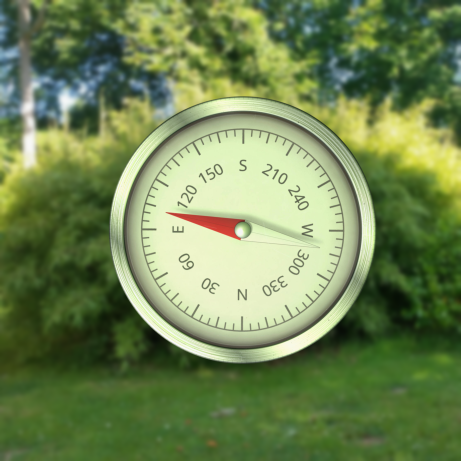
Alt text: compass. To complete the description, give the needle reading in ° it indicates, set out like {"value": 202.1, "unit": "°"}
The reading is {"value": 102.5, "unit": "°"}
